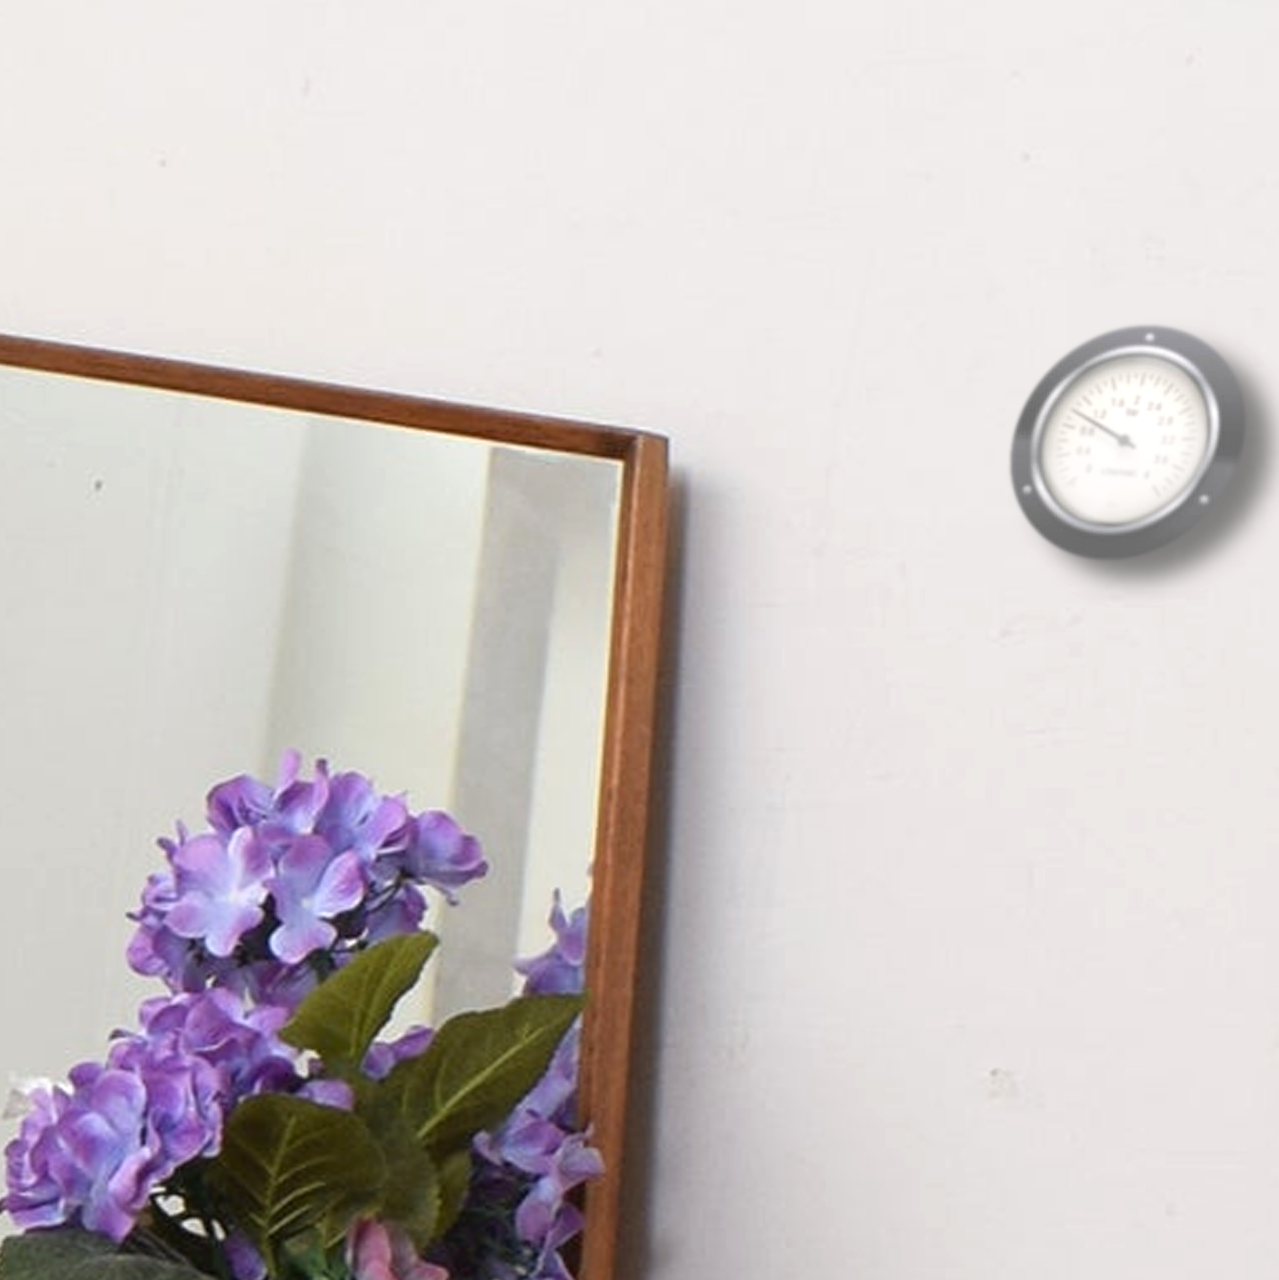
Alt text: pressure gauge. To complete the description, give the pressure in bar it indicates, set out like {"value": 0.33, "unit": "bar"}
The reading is {"value": 1, "unit": "bar"}
